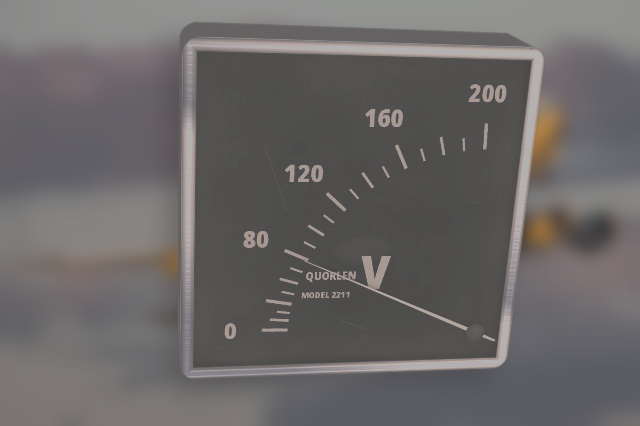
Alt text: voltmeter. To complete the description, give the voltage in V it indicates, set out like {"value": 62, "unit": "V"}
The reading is {"value": 80, "unit": "V"}
